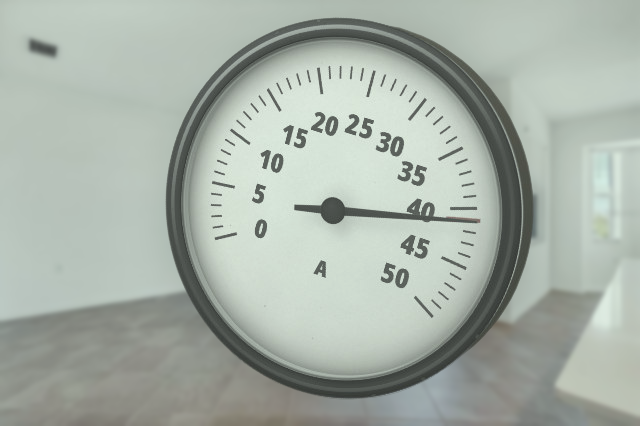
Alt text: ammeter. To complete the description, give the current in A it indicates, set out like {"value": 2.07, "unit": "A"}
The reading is {"value": 41, "unit": "A"}
